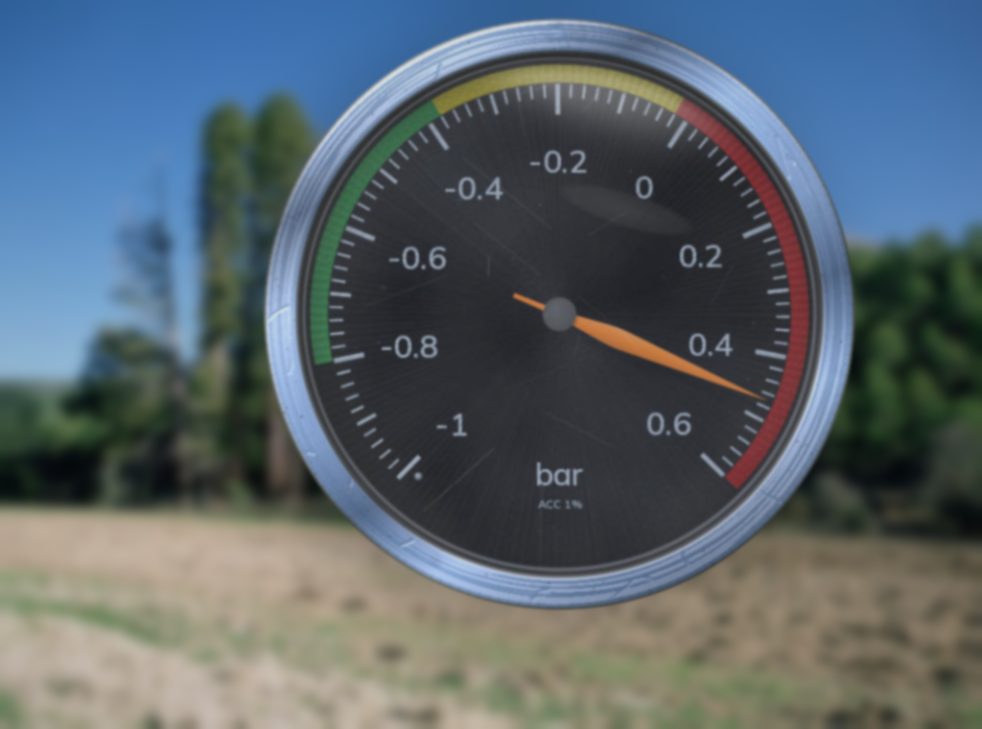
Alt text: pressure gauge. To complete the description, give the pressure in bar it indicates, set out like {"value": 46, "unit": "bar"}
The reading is {"value": 0.47, "unit": "bar"}
